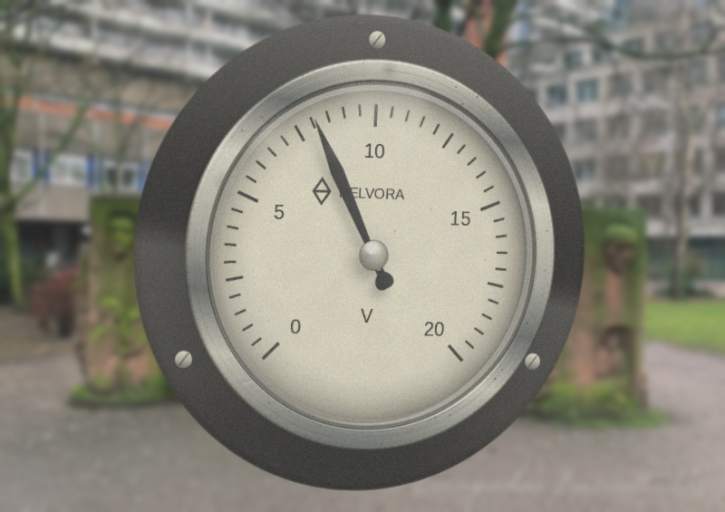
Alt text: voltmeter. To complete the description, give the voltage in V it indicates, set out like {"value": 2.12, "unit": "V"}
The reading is {"value": 8, "unit": "V"}
